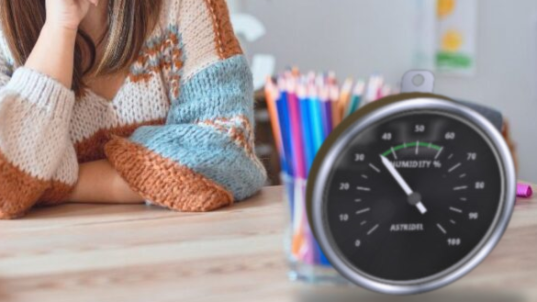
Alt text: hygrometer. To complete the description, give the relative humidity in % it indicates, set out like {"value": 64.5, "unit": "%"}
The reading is {"value": 35, "unit": "%"}
